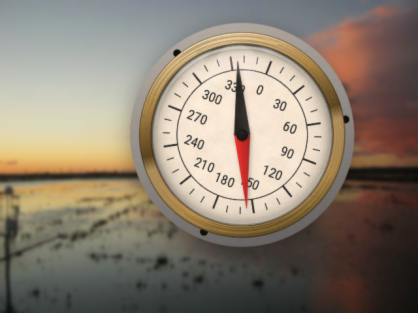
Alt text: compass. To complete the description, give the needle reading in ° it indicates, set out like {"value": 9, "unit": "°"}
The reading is {"value": 155, "unit": "°"}
